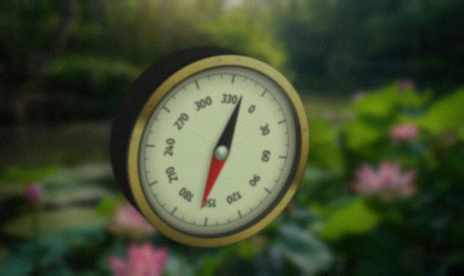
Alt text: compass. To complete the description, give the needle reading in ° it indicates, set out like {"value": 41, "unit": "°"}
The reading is {"value": 160, "unit": "°"}
